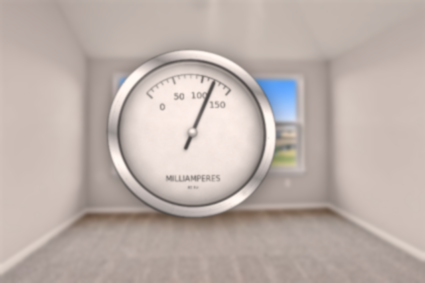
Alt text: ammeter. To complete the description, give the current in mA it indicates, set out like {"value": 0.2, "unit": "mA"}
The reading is {"value": 120, "unit": "mA"}
